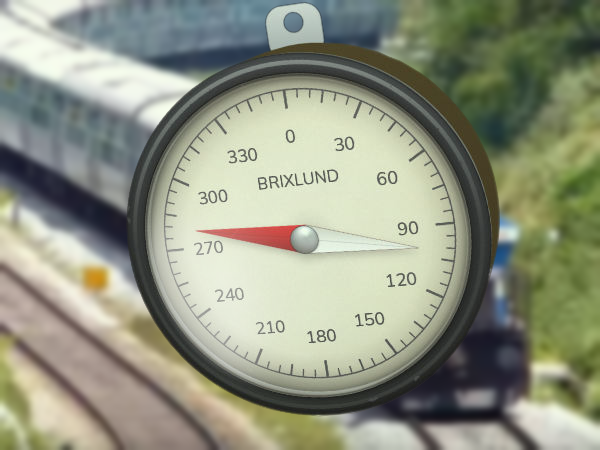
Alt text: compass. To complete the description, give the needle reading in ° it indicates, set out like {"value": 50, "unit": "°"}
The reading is {"value": 280, "unit": "°"}
